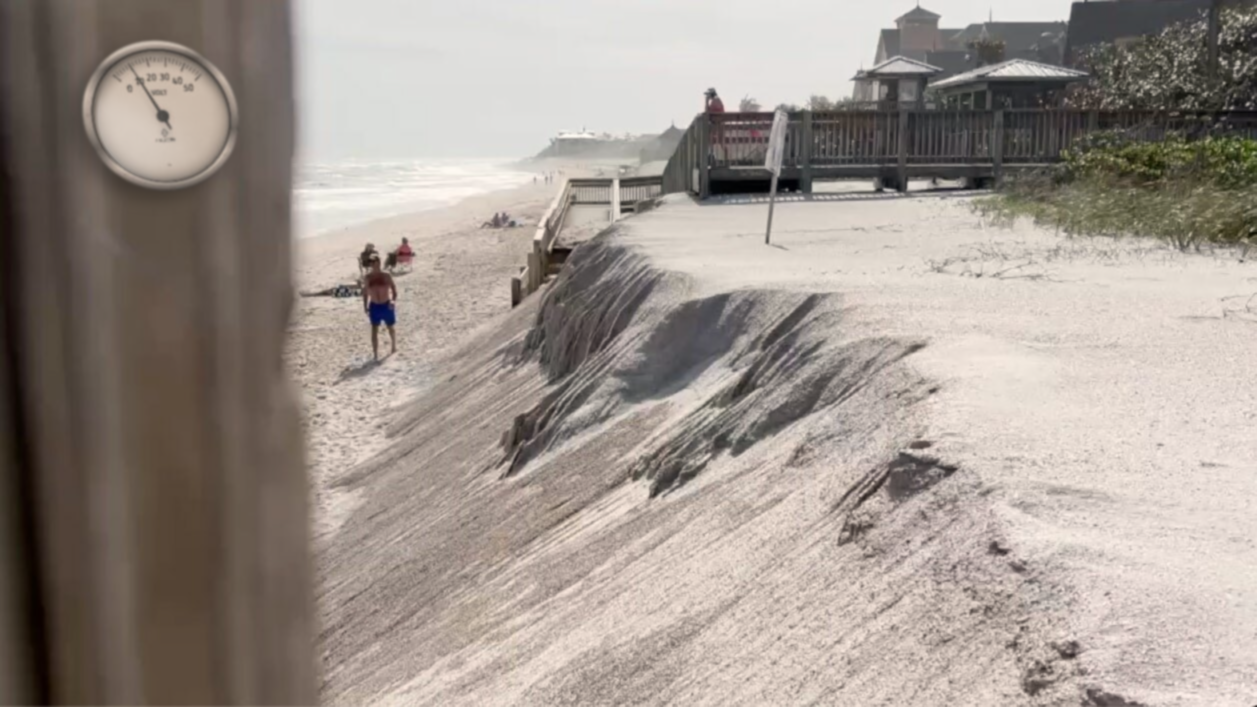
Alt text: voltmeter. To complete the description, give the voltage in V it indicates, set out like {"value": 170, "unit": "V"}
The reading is {"value": 10, "unit": "V"}
